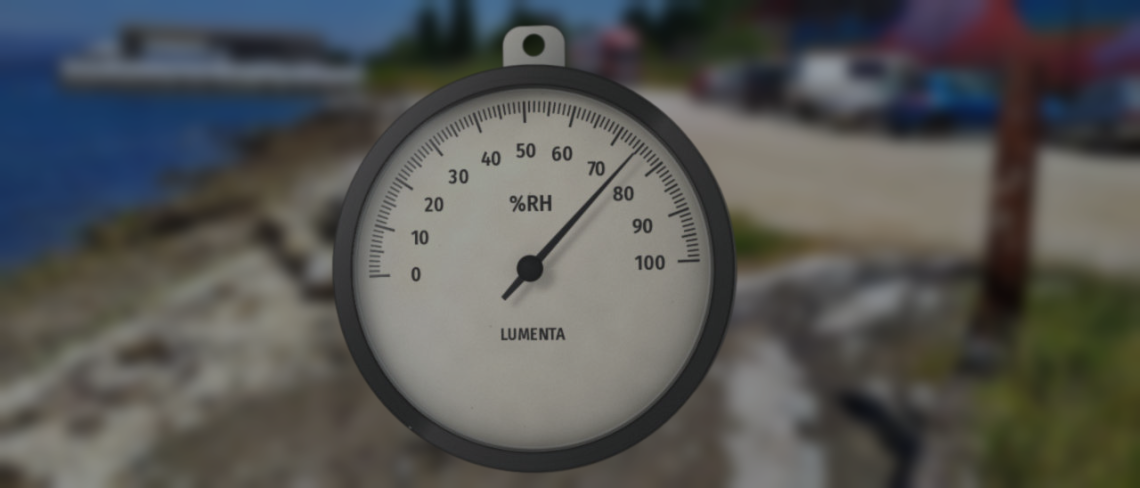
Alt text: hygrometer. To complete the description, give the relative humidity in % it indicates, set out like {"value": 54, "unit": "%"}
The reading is {"value": 75, "unit": "%"}
